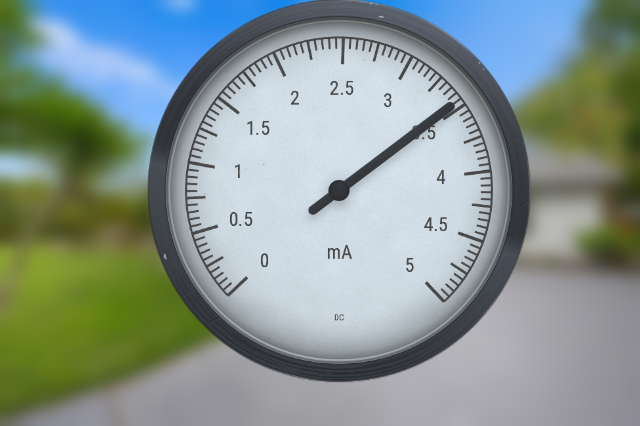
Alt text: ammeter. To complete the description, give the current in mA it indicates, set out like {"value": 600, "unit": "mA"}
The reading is {"value": 3.45, "unit": "mA"}
